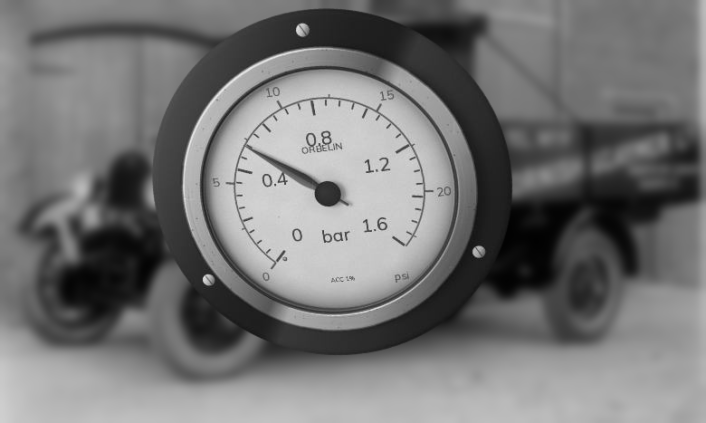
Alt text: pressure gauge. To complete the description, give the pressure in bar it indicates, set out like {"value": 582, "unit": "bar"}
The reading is {"value": 0.5, "unit": "bar"}
